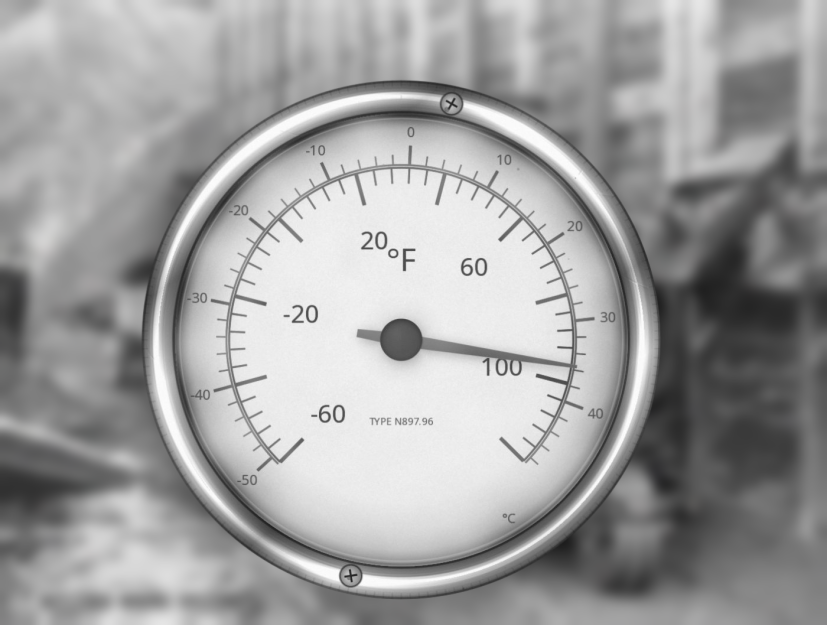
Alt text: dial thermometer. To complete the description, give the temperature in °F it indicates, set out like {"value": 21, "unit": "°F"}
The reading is {"value": 96, "unit": "°F"}
